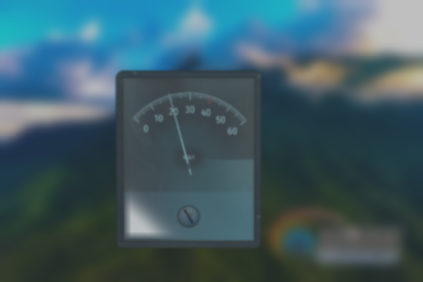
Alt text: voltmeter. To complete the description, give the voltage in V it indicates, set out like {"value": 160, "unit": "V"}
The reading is {"value": 20, "unit": "V"}
